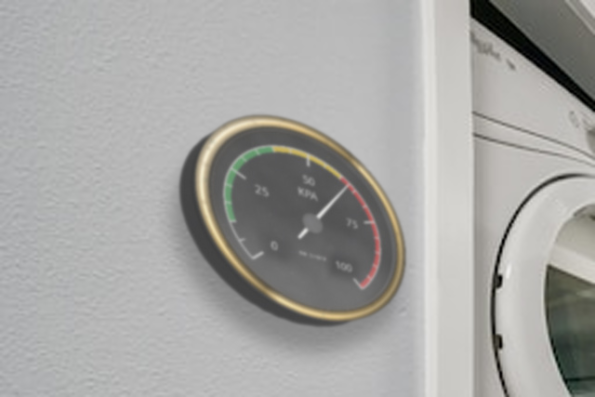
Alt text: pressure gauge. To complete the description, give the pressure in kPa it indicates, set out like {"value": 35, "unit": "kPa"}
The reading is {"value": 62.5, "unit": "kPa"}
